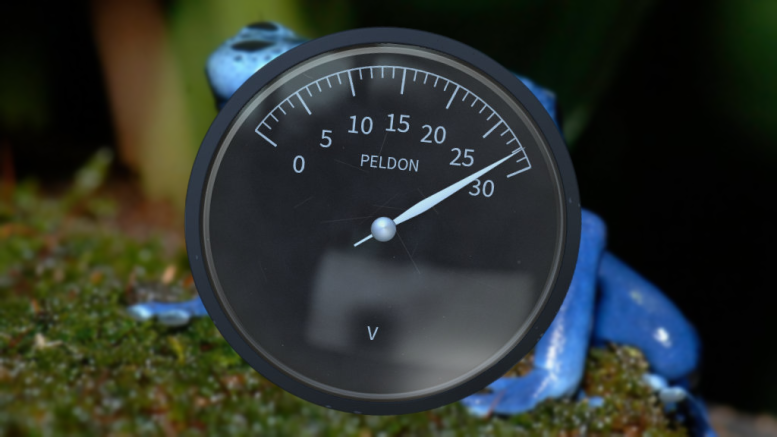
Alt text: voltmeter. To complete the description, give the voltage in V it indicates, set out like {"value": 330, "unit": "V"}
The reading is {"value": 28, "unit": "V"}
